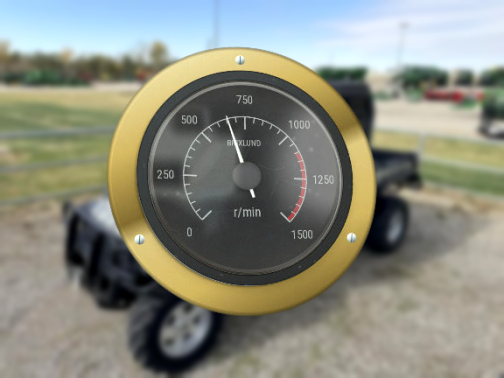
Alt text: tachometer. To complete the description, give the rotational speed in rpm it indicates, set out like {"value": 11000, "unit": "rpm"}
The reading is {"value": 650, "unit": "rpm"}
